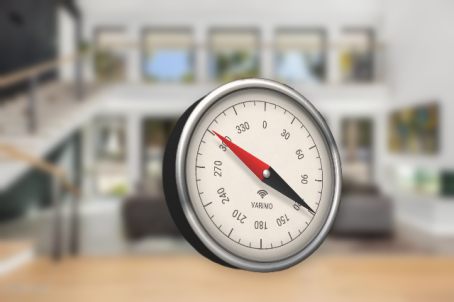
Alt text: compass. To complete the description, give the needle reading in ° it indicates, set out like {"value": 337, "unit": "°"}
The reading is {"value": 300, "unit": "°"}
